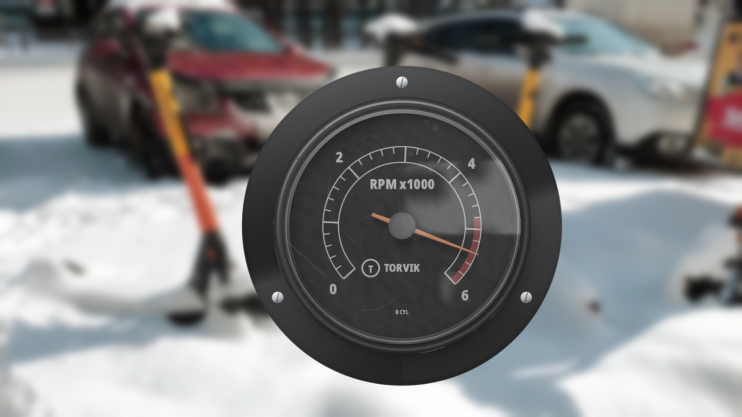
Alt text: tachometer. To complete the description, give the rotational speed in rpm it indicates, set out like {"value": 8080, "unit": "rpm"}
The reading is {"value": 5400, "unit": "rpm"}
